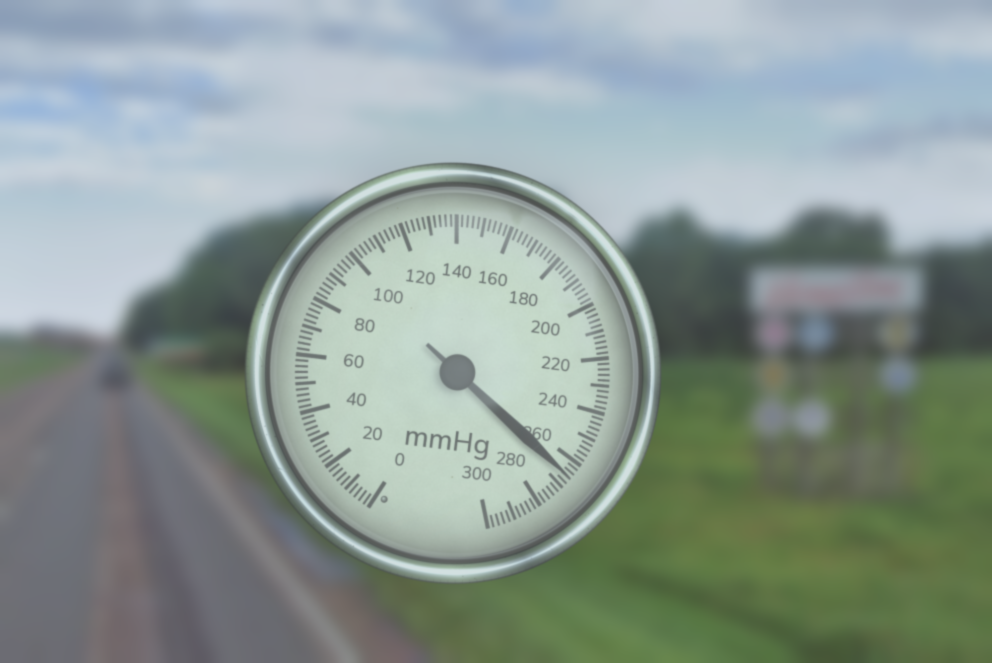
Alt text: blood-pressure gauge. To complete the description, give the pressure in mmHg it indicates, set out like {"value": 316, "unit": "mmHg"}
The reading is {"value": 266, "unit": "mmHg"}
